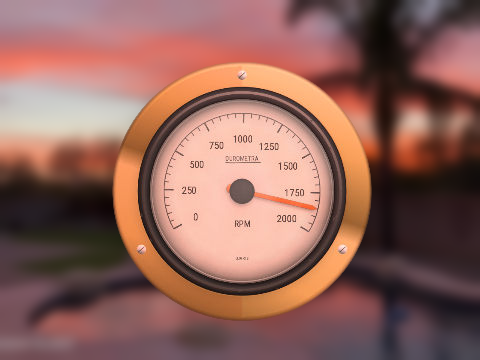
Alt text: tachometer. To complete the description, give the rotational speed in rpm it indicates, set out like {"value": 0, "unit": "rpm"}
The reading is {"value": 1850, "unit": "rpm"}
